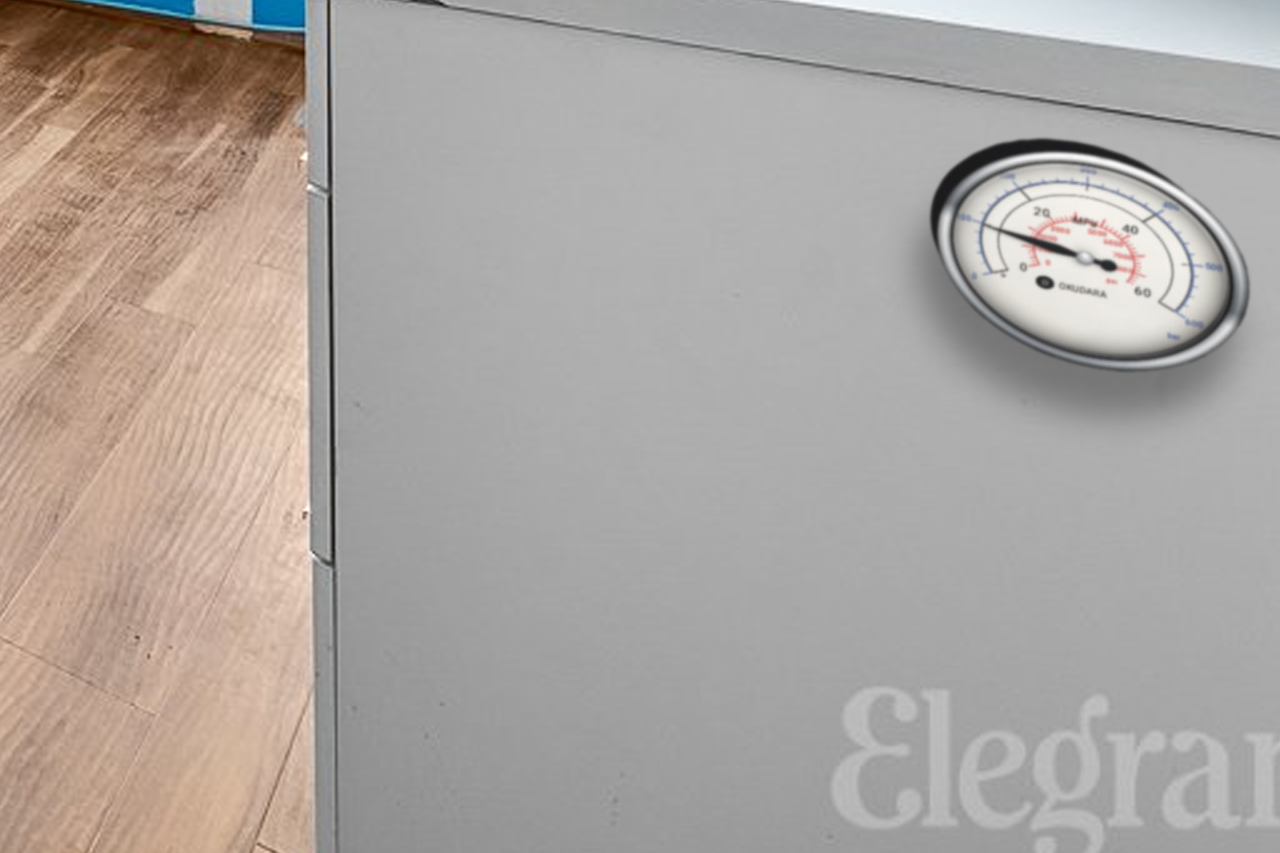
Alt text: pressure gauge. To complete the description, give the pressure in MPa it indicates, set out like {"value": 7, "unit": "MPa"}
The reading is {"value": 10, "unit": "MPa"}
